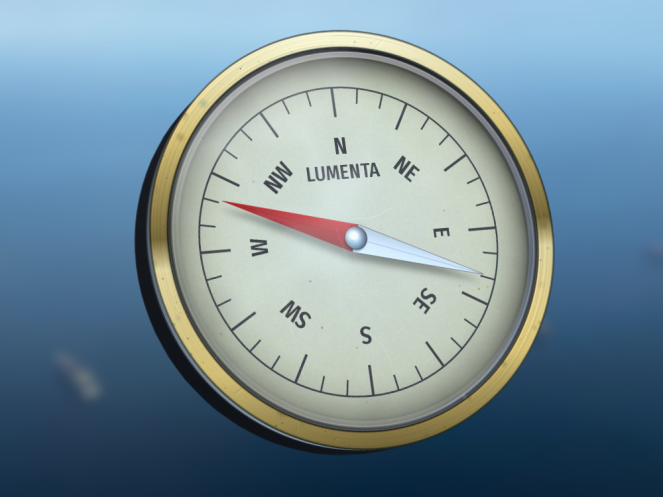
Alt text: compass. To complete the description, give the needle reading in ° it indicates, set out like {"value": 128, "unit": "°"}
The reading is {"value": 290, "unit": "°"}
